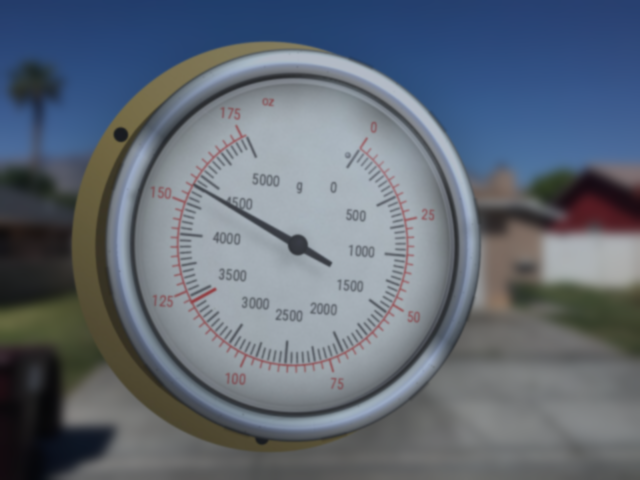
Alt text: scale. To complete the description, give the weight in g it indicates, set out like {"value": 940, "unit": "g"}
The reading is {"value": 4400, "unit": "g"}
